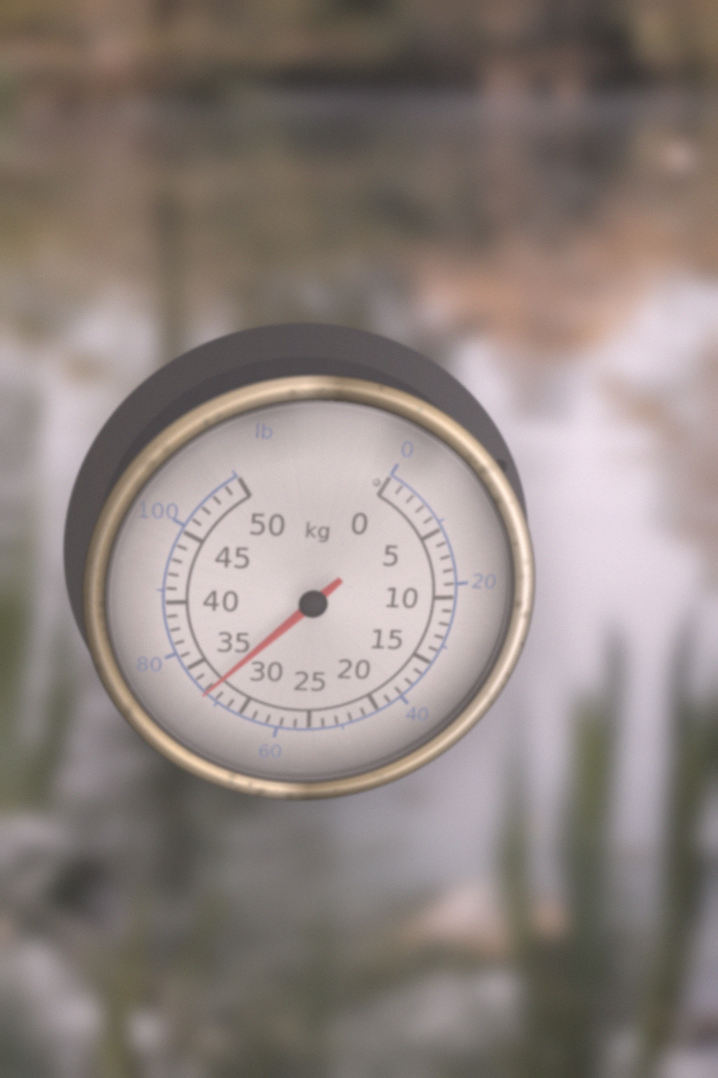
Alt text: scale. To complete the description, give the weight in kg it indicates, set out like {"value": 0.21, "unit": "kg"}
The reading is {"value": 33, "unit": "kg"}
